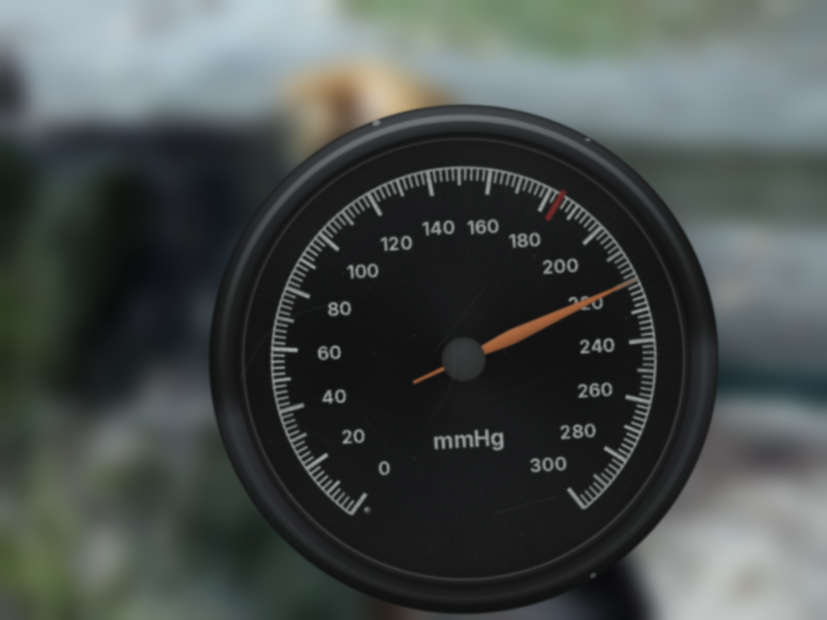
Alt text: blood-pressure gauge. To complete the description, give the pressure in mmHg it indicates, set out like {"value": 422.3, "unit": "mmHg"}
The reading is {"value": 220, "unit": "mmHg"}
